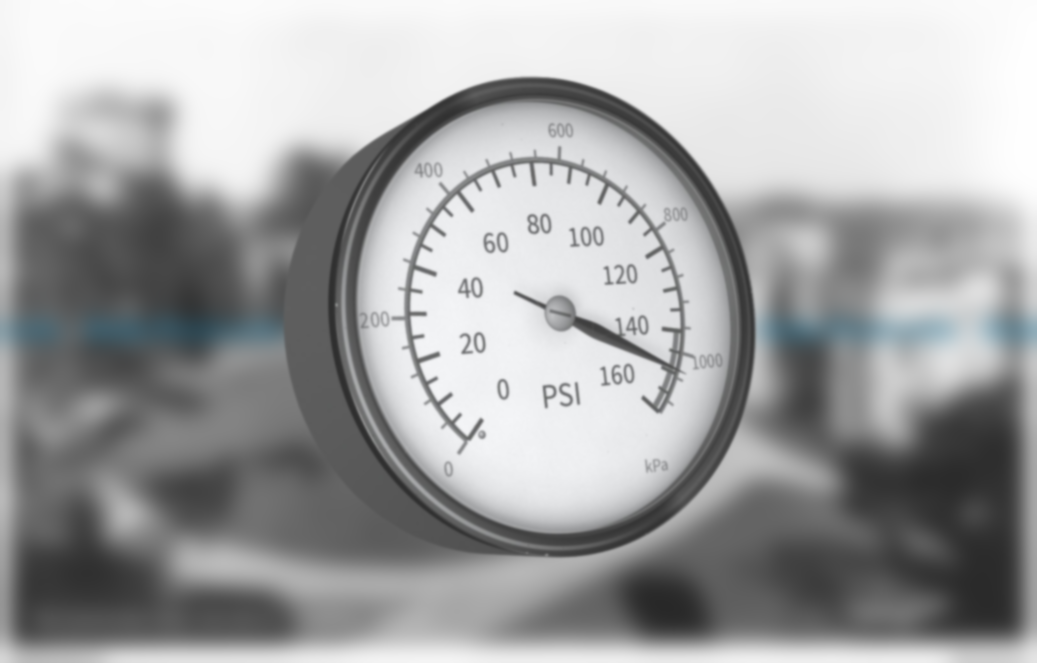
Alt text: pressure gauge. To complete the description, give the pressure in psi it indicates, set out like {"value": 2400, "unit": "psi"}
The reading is {"value": 150, "unit": "psi"}
